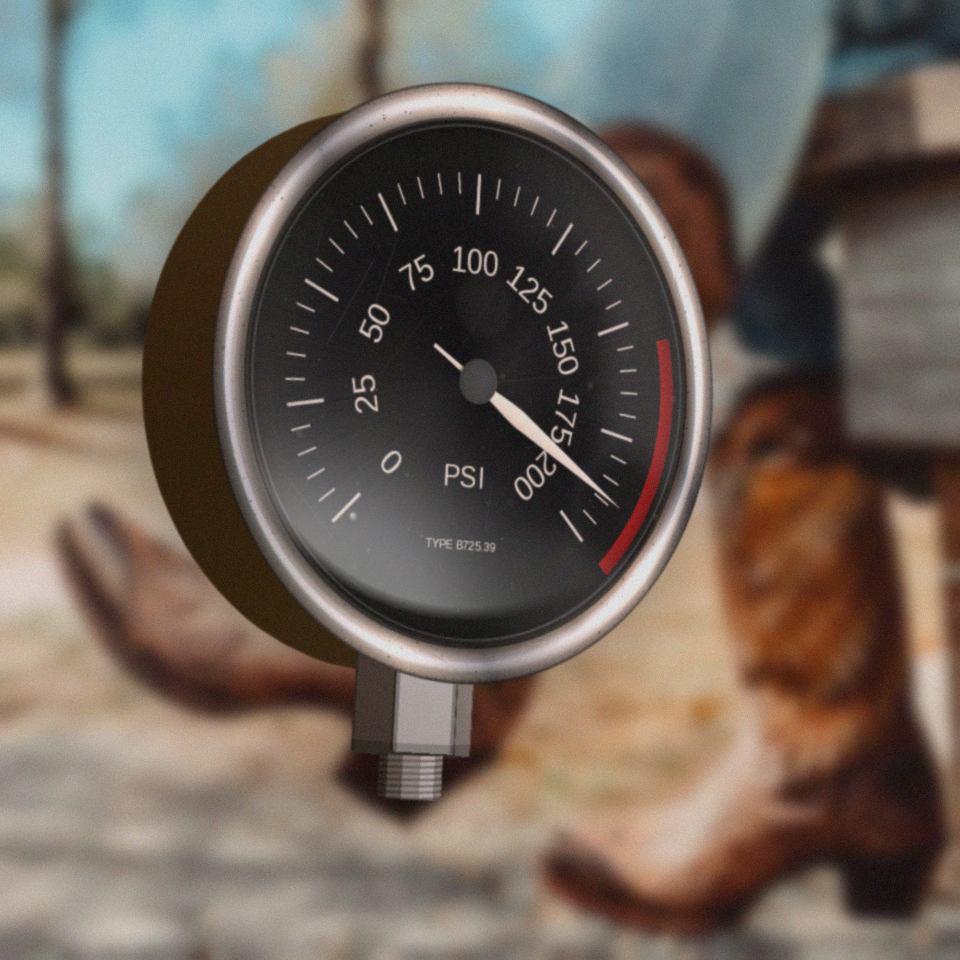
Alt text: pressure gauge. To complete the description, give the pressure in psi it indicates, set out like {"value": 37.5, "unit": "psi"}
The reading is {"value": 190, "unit": "psi"}
